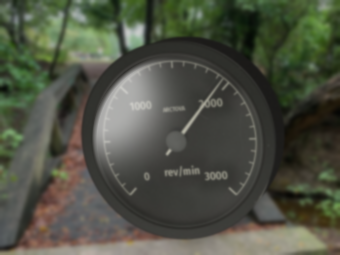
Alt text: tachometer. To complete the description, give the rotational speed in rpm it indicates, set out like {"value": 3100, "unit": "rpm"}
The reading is {"value": 1950, "unit": "rpm"}
